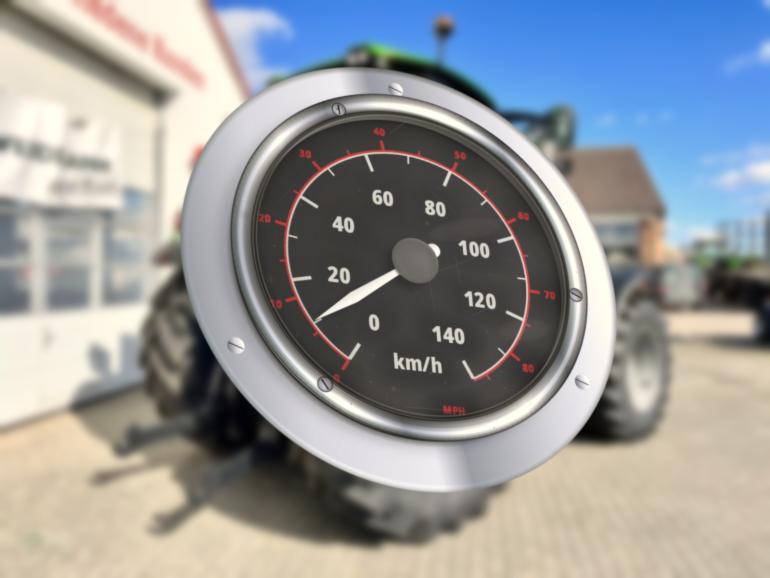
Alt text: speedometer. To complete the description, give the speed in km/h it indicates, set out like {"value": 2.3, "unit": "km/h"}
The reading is {"value": 10, "unit": "km/h"}
